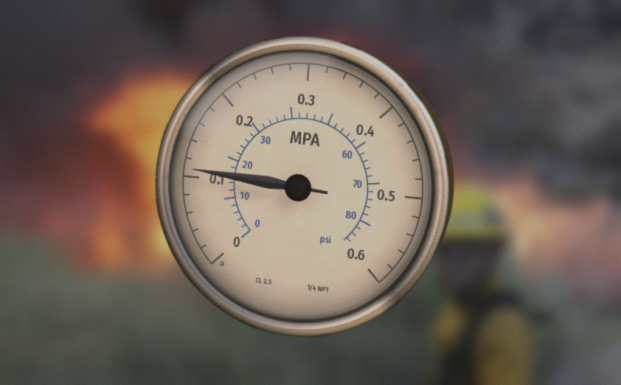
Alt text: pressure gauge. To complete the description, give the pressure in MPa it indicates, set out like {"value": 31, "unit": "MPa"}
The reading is {"value": 0.11, "unit": "MPa"}
